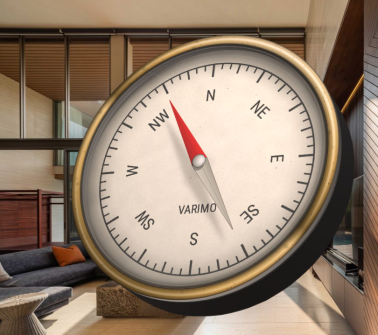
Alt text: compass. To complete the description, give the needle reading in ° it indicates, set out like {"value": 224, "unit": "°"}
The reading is {"value": 330, "unit": "°"}
